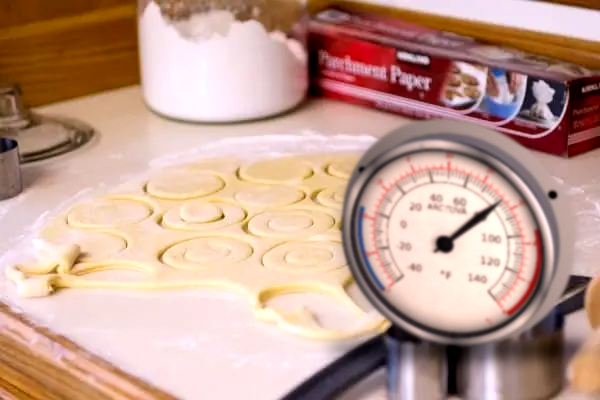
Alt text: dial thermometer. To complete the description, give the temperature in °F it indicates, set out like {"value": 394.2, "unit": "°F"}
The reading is {"value": 80, "unit": "°F"}
